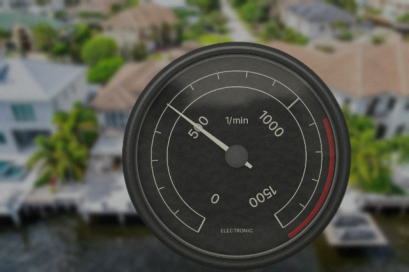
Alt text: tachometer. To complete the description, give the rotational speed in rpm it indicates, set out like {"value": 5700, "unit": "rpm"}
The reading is {"value": 500, "unit": "rpm"}
